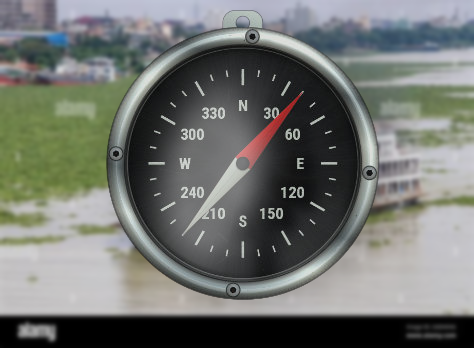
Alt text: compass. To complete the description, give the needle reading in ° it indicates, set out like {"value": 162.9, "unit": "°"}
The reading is {"value": 40, "unit": "°"}
